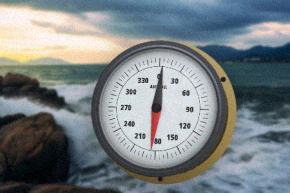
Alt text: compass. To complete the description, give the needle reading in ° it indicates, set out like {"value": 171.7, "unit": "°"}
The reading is {"value": 185, "unit": "°"}
